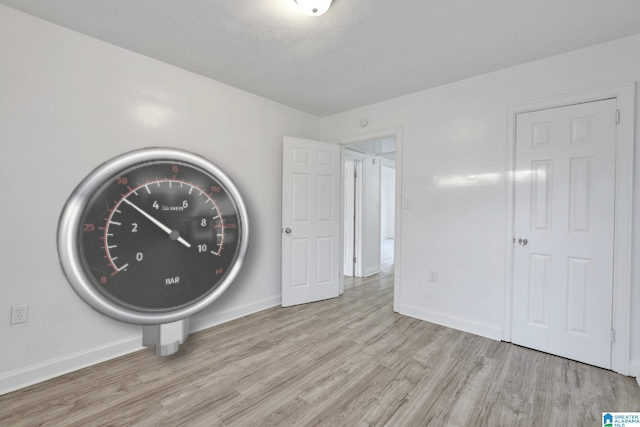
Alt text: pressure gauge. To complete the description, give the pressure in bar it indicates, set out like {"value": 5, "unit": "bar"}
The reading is {"value": 3, "unit": "bar"}
